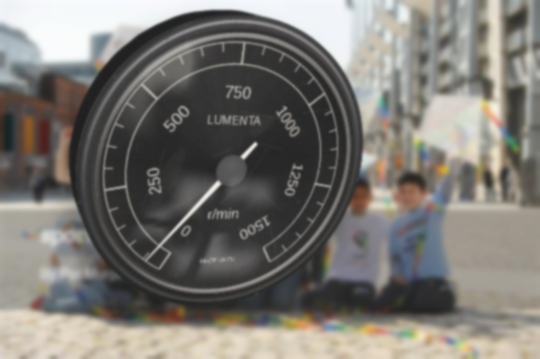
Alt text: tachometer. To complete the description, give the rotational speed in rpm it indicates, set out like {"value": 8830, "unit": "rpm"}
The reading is {"value": 50, "unit": "rpm"}
